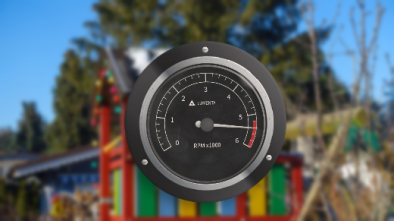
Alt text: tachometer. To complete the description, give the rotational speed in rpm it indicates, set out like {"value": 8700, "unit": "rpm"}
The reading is {"value": 5400, "unit": "rpm"}
